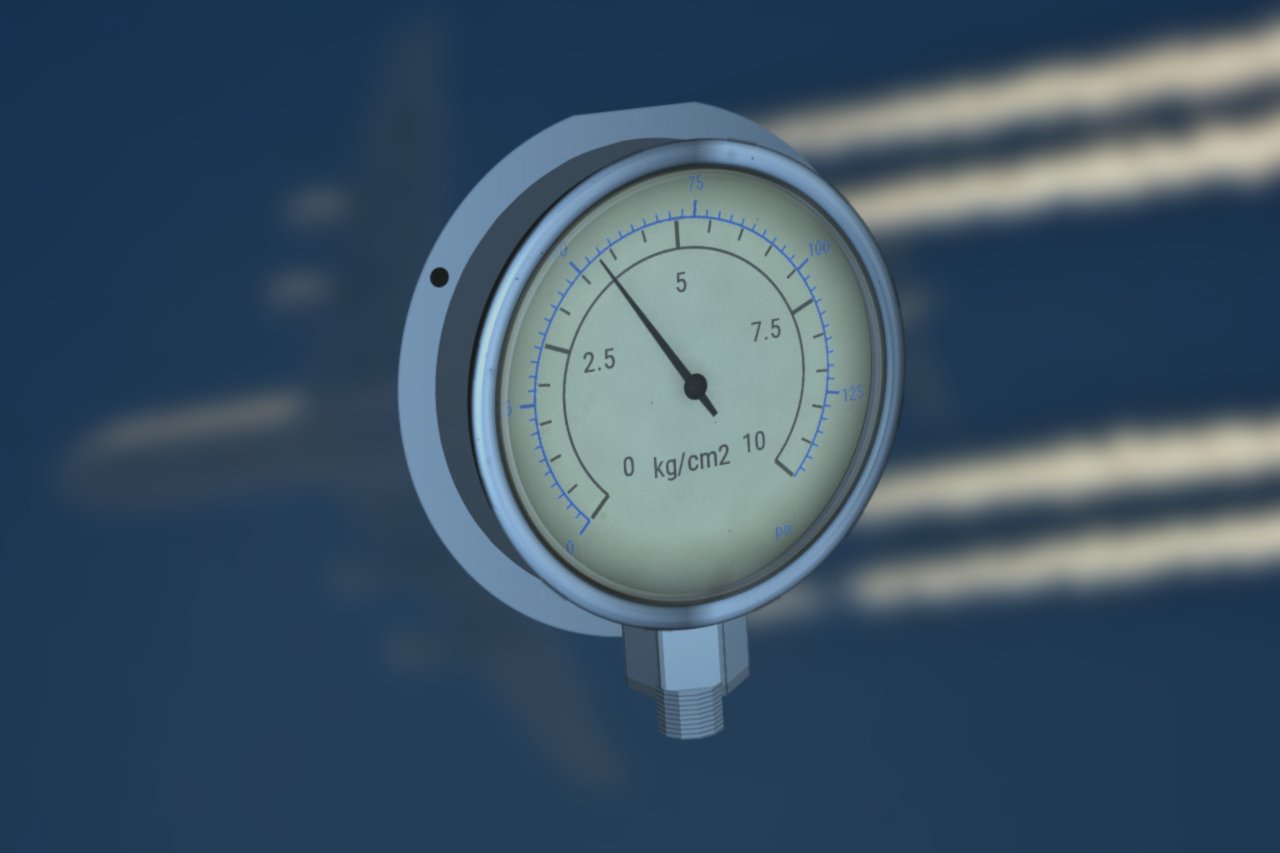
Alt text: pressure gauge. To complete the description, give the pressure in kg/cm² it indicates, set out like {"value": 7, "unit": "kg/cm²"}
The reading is {"value": 3.75, "unit": "kg/cm²"}
